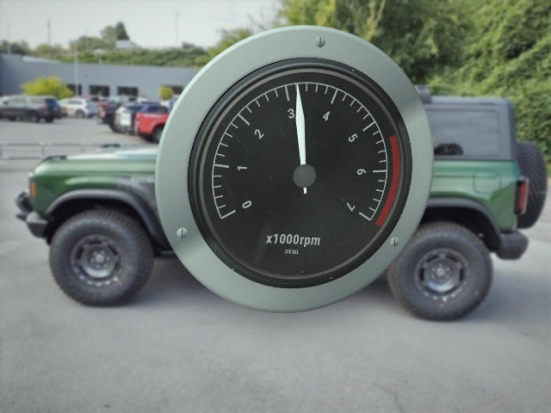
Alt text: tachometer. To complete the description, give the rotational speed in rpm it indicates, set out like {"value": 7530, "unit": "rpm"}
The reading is {"value": 3200, "unit": "rpm"}
